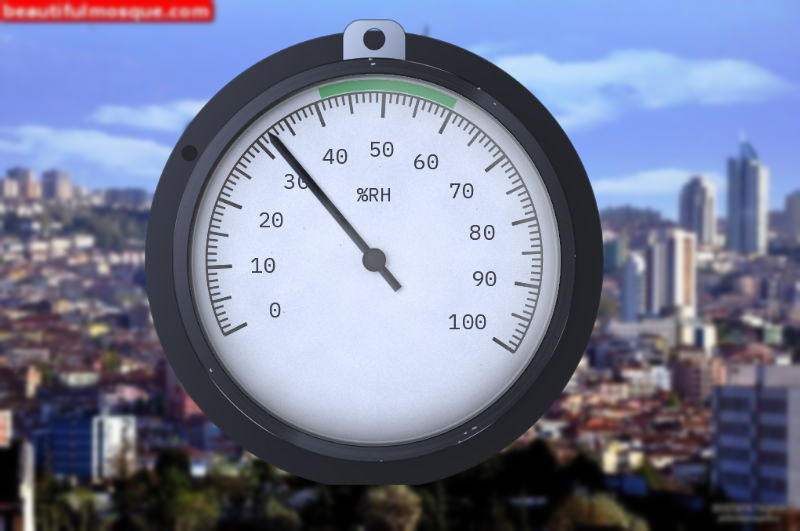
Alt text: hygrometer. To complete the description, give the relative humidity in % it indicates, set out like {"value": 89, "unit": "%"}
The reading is {"value": 32, "unit": "%"}
